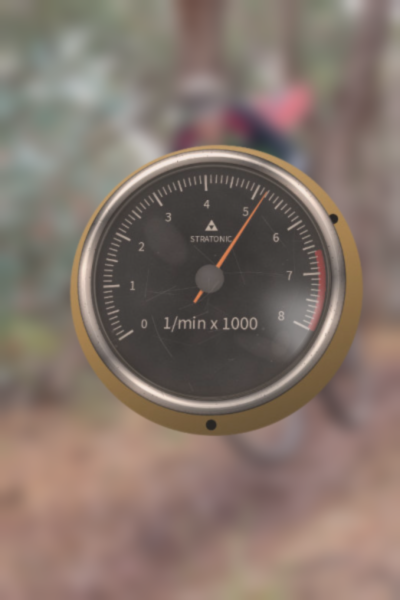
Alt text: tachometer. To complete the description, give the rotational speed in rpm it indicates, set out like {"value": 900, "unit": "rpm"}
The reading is {"value": 5200, "unit": "rpm"}
